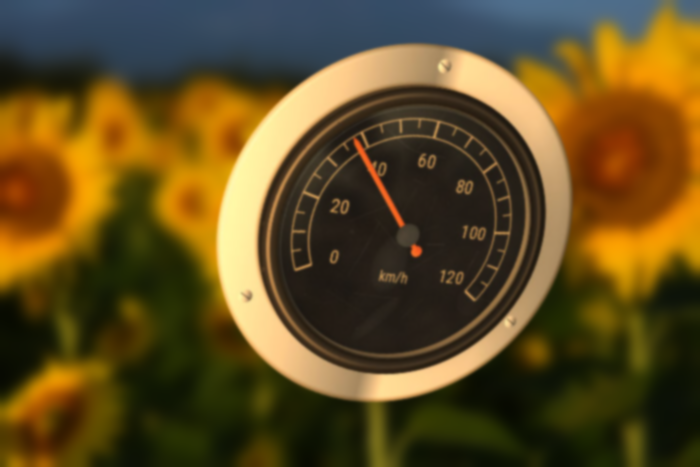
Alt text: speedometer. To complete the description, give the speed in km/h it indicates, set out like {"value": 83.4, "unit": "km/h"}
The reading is {"value": 37.5, "unit": "km/h"}
